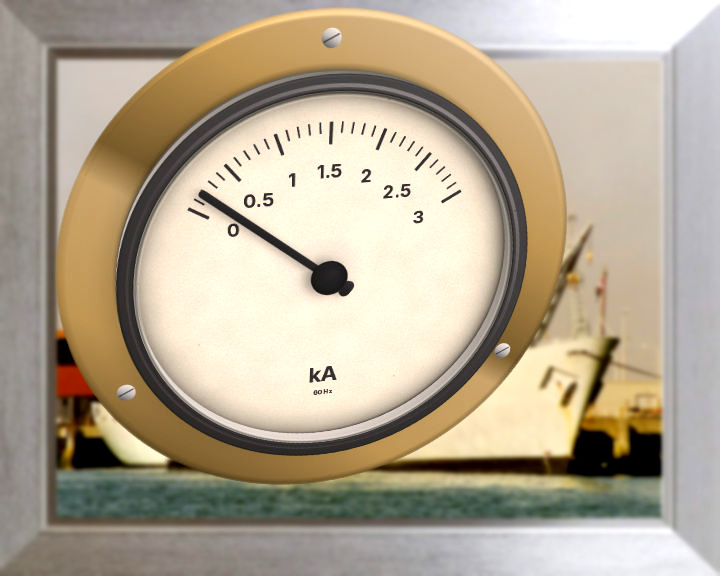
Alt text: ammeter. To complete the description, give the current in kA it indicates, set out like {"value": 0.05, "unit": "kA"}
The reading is {"value": 0.2, "unit": "kA"}
